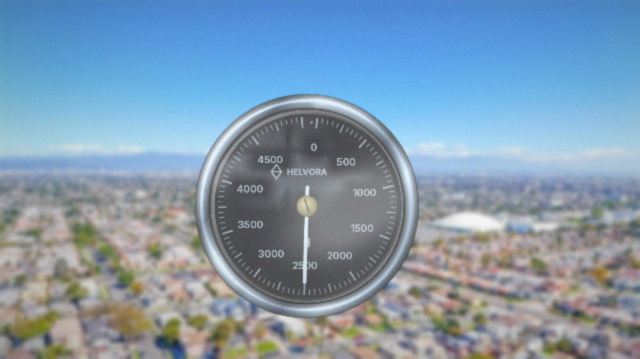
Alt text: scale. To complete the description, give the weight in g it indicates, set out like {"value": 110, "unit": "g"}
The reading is {"value": 2500, "unit": "g"}
